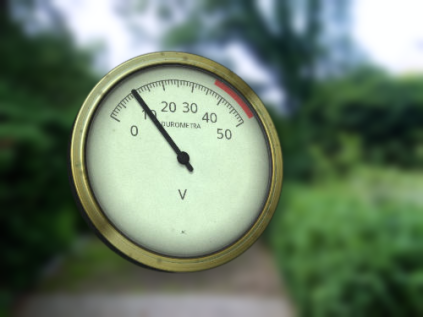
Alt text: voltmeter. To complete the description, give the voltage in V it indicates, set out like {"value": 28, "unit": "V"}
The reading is {"value": 10, "unit": "V"}
